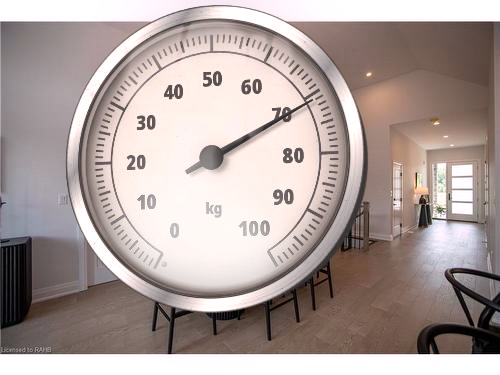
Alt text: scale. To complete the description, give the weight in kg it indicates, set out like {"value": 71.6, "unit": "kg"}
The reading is {"value": 71, "unit": "kg"}
